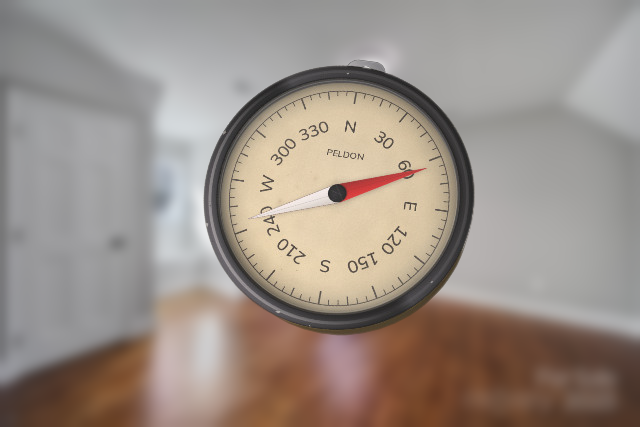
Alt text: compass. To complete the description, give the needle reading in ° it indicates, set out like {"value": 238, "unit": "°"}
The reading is {"value": 65, "unit": "°"}
